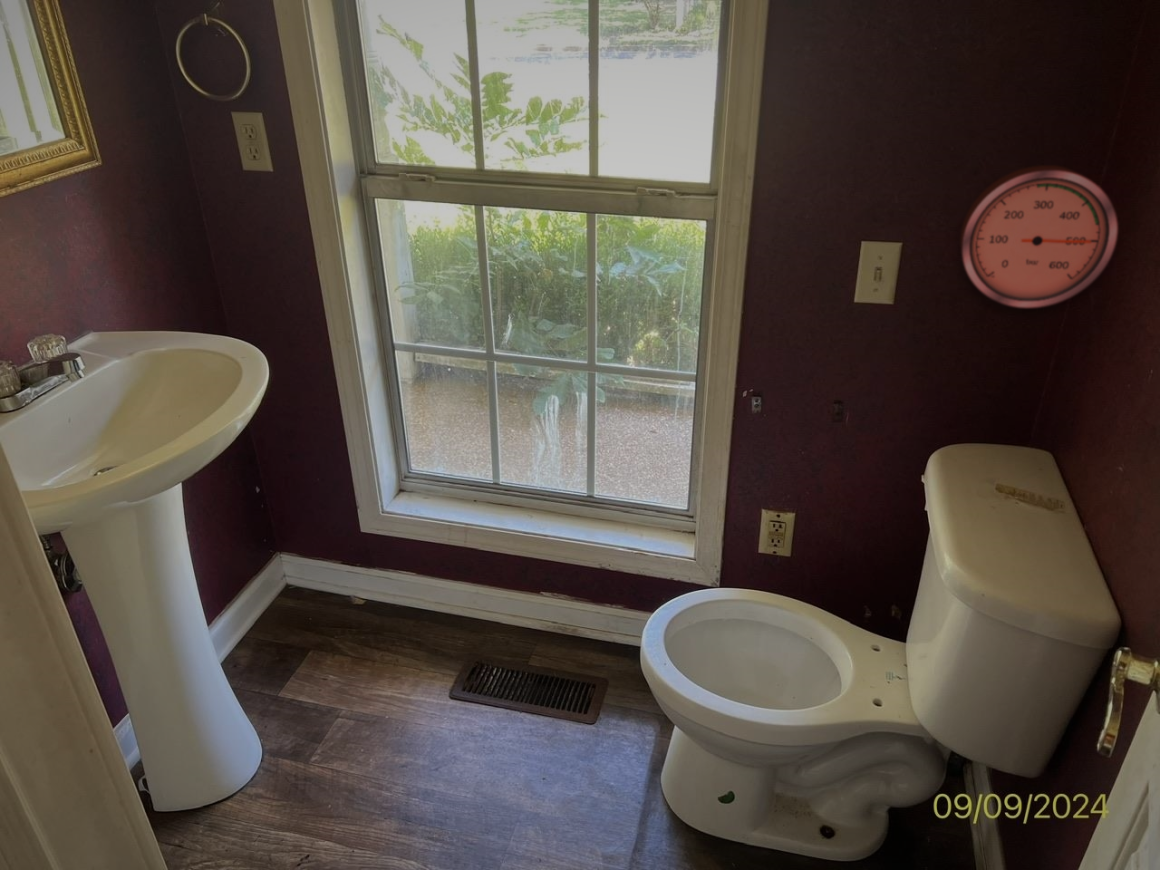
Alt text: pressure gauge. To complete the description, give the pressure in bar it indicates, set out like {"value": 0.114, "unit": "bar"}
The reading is {"value": 500, "unit": "bar"}
